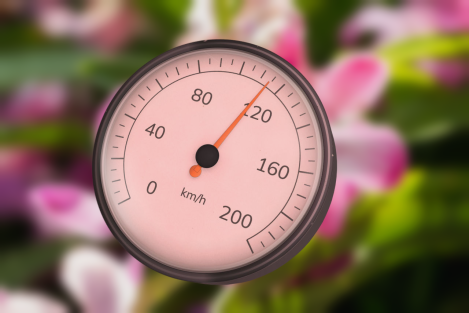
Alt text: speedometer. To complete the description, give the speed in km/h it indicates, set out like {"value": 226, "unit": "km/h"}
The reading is {"value": 115, "unit": "km/h"}
